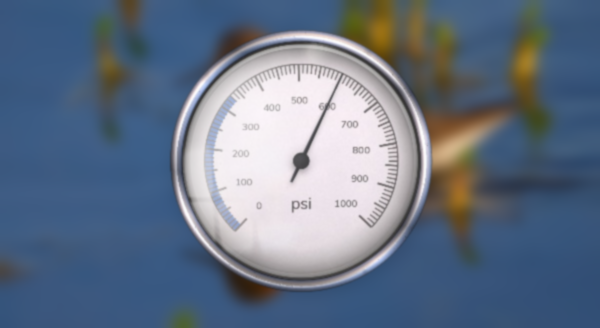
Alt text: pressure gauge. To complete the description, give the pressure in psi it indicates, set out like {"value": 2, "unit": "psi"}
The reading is {"value": 600, "unit": "psi"}
